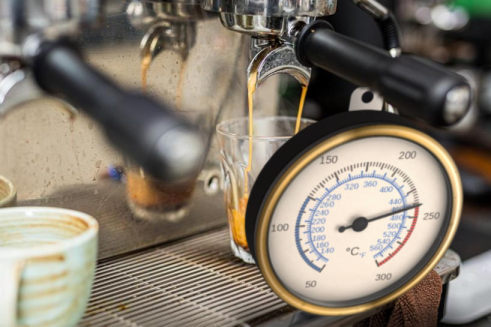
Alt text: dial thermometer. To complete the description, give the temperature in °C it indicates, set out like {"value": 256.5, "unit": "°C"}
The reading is {"value": 237.5, "unit": "°C"}
